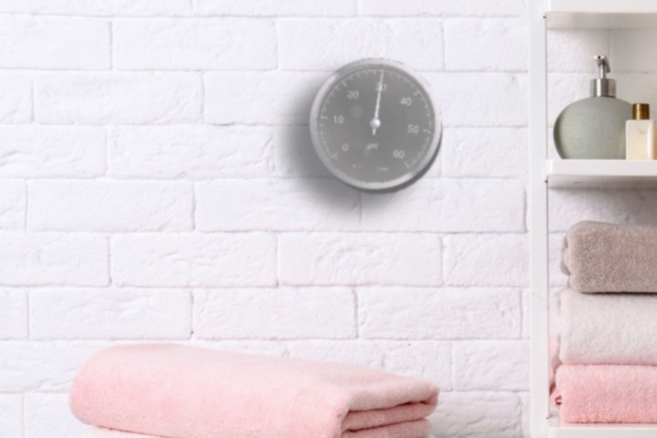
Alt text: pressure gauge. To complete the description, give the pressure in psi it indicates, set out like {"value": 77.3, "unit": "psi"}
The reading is {"value": 30, "unit": "psi"}
